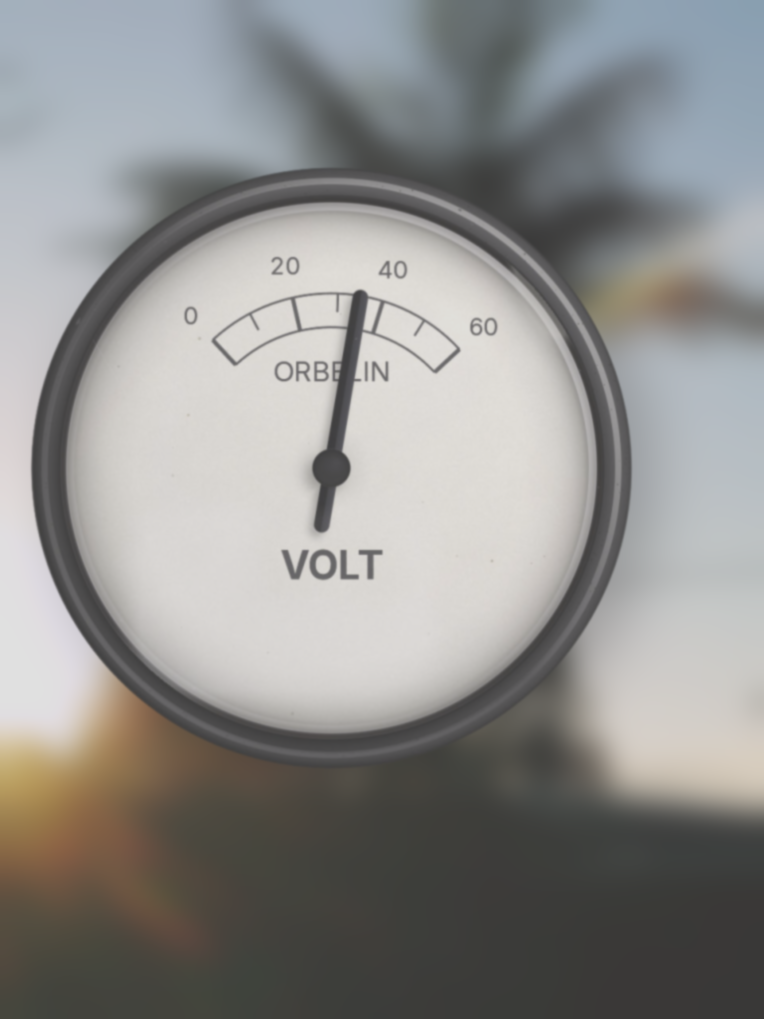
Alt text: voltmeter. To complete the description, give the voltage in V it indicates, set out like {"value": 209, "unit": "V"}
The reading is {"value": 35, "unit": "V"}
